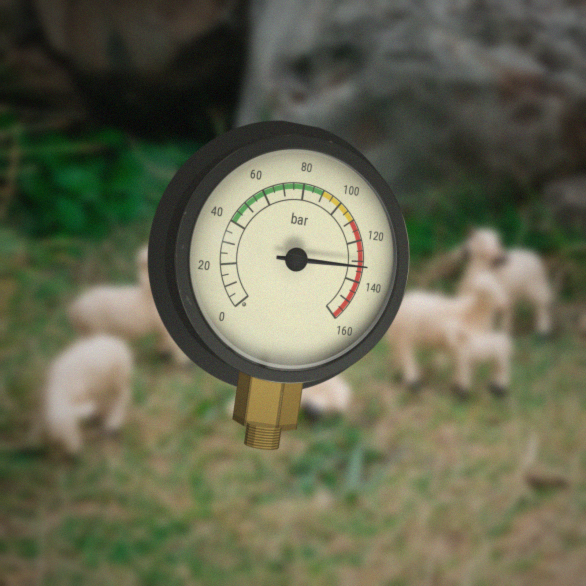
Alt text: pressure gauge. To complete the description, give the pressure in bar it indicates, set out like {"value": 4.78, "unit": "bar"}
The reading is {"value": 132.5, "unit": "bar"}
